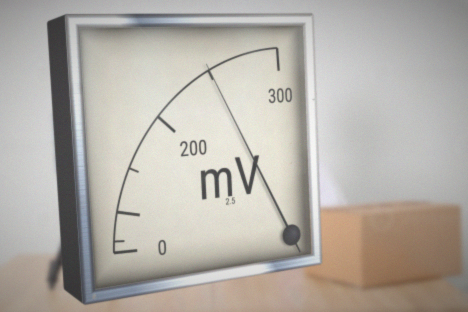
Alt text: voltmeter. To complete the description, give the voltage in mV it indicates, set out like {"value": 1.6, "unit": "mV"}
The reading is {"value": 250, "unit": "mV"}
